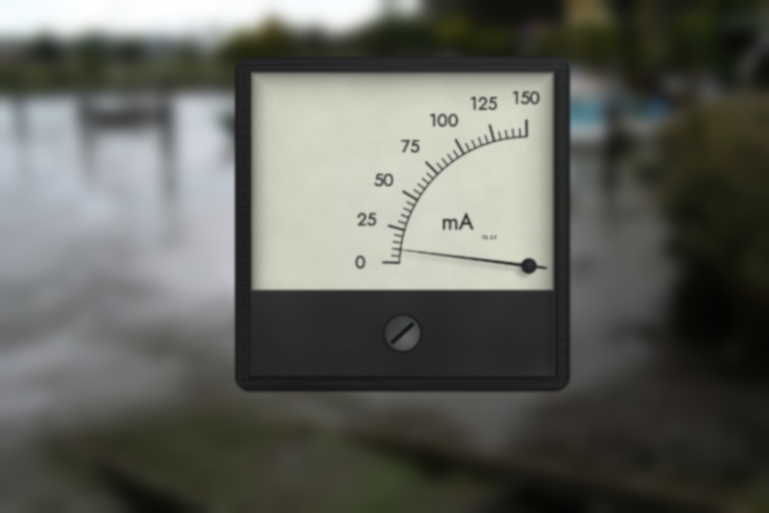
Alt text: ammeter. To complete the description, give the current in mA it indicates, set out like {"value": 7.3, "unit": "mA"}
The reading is {"value": 10, "unit": "mA"}
